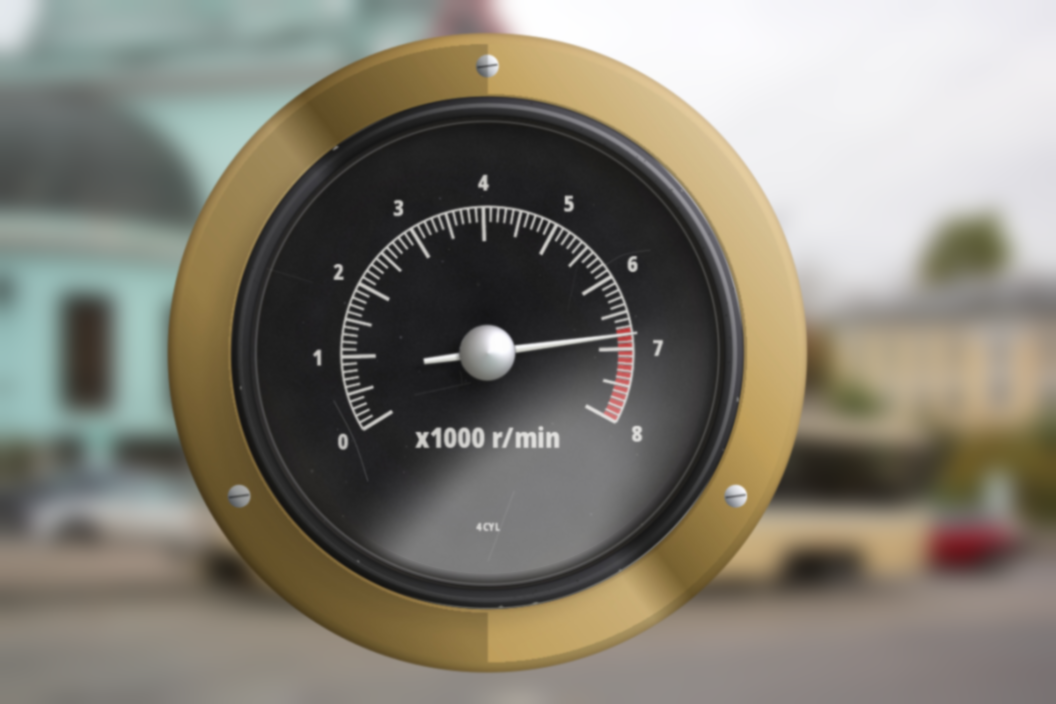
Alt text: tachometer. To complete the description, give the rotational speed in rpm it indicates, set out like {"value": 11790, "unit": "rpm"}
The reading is {"value": 6800, "unit": "rpm"}
